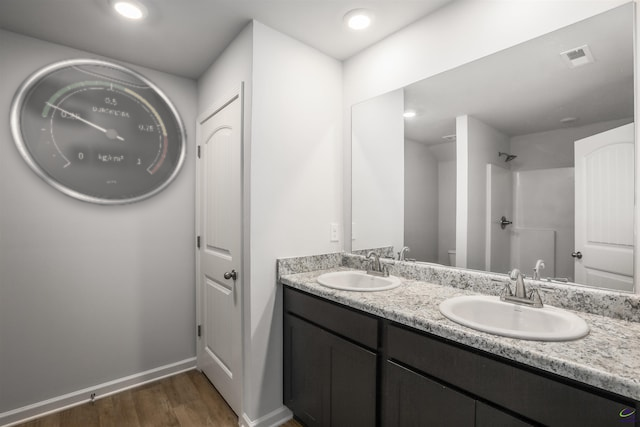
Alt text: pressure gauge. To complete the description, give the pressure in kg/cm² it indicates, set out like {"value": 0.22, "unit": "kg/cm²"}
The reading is {"value": 0.25, "unit": "kg/cm²"}
